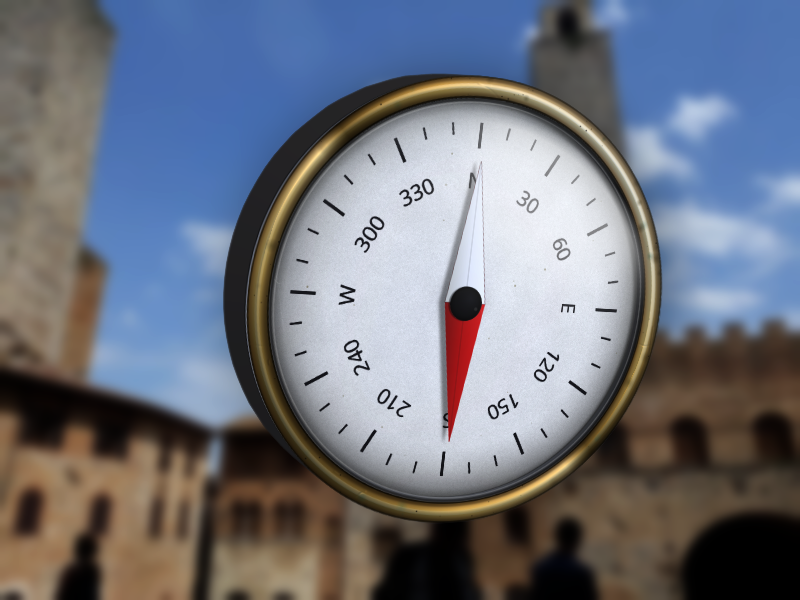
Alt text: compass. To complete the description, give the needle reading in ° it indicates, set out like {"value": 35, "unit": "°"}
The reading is {"value": 180, "unit": "°"}
